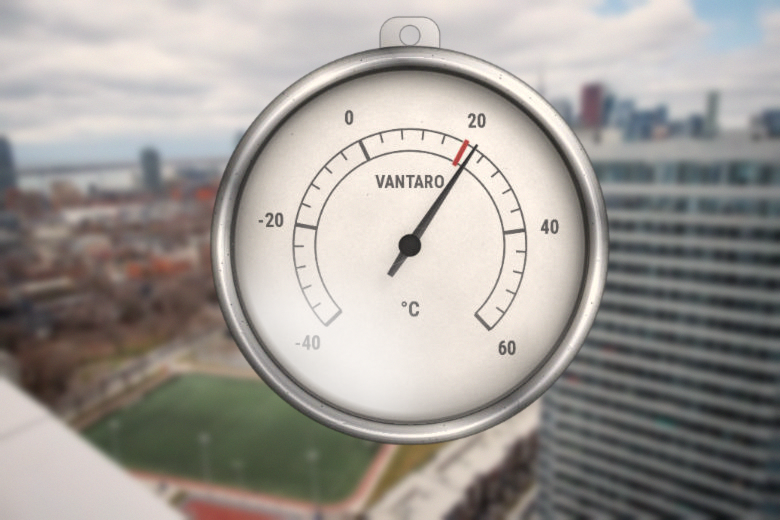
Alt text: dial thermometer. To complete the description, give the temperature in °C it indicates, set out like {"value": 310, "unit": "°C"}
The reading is {"value": 22, "unit": "°C"}
